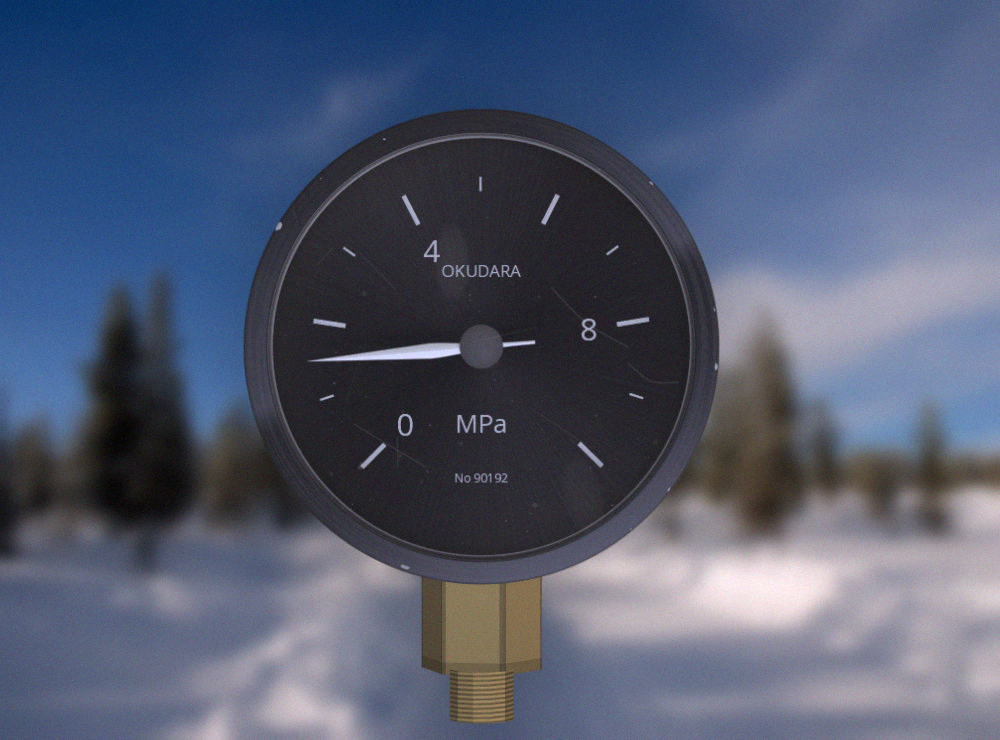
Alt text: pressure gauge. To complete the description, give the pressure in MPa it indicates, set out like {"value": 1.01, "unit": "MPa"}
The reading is {"value": 1.5, "unit": "MPa"}
